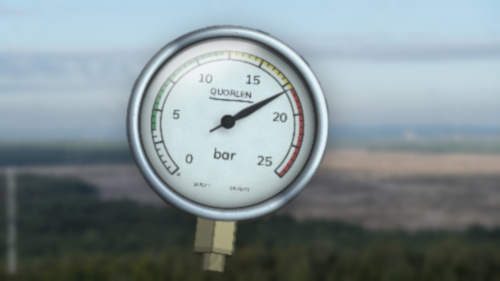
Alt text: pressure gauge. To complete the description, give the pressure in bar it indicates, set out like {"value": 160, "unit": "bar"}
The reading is {"value": 18, "unit": "bar"}
